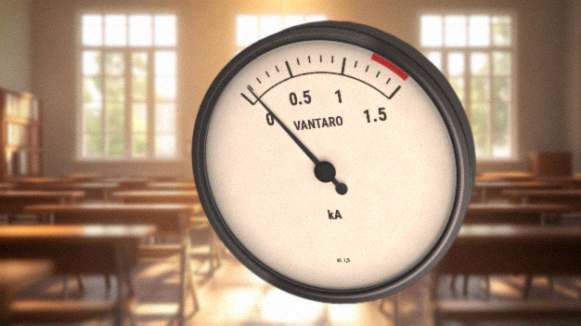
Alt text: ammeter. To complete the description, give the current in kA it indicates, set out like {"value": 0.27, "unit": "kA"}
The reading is {"value": 0.1, "unit": "kA"}
